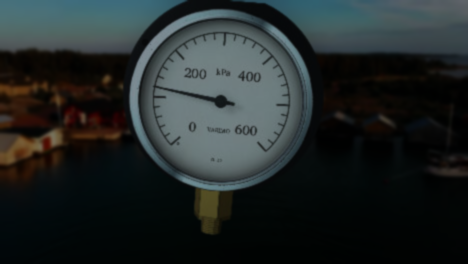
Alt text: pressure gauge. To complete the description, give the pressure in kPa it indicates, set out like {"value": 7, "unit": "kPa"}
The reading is {"value": 120, "unit": "kPa"}
